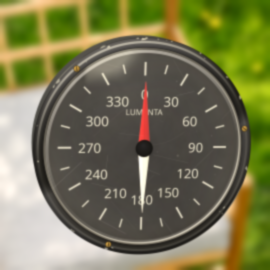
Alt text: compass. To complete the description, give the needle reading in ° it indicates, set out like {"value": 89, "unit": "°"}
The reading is {"value": 0, "unit": "°"}
